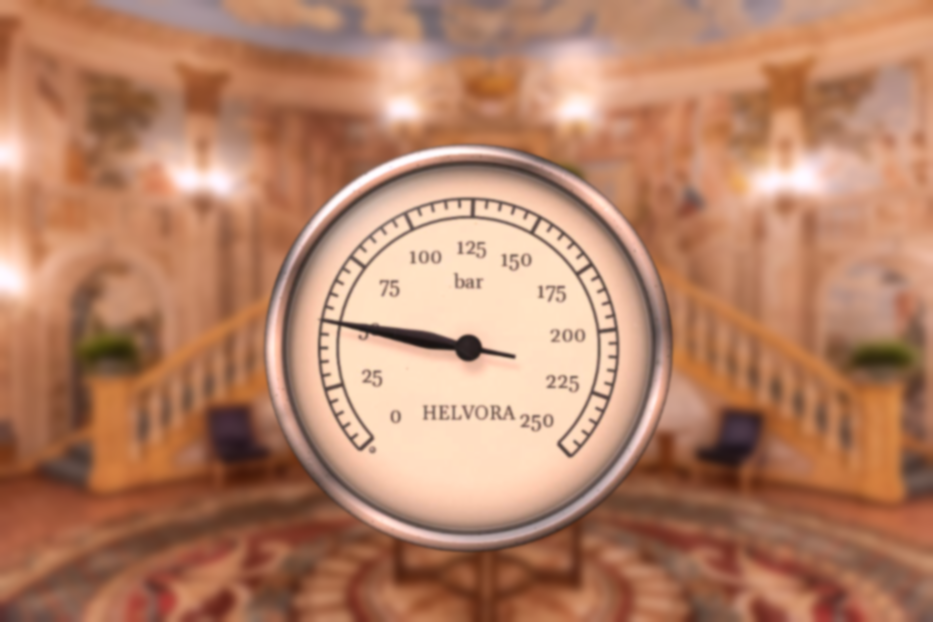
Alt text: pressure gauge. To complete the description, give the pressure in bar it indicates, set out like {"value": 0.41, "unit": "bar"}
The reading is {"value": 50, "unit": "bar"}
